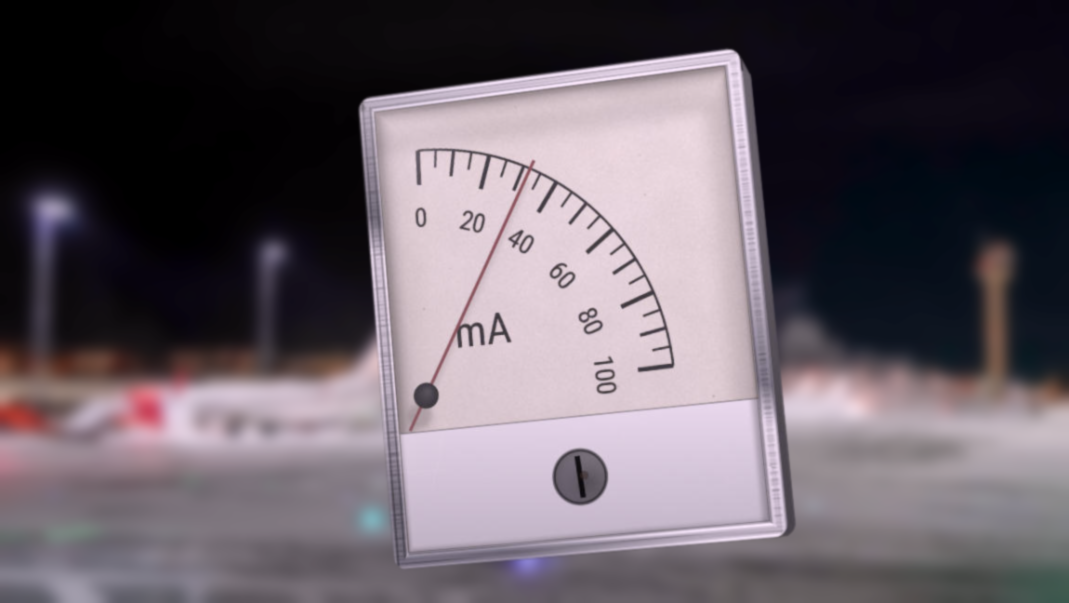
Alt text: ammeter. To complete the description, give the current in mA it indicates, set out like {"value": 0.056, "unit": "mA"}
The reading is {"value": 32.5, "unit": "mA"}
